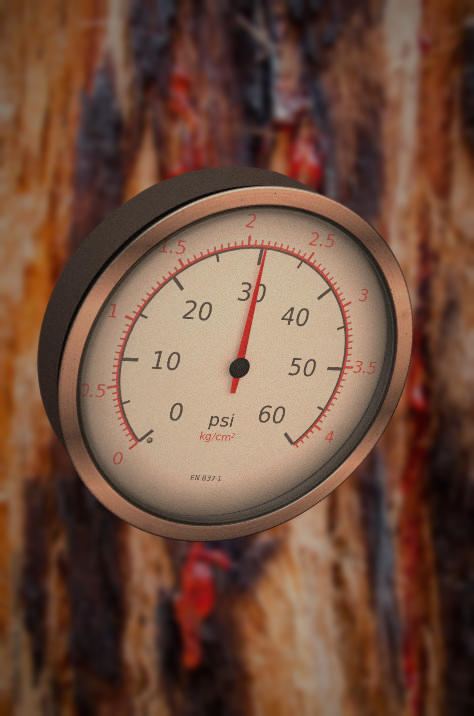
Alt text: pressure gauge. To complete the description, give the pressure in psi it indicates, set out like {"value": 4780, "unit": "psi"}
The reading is {"value": 30, "unit": "psi"}
